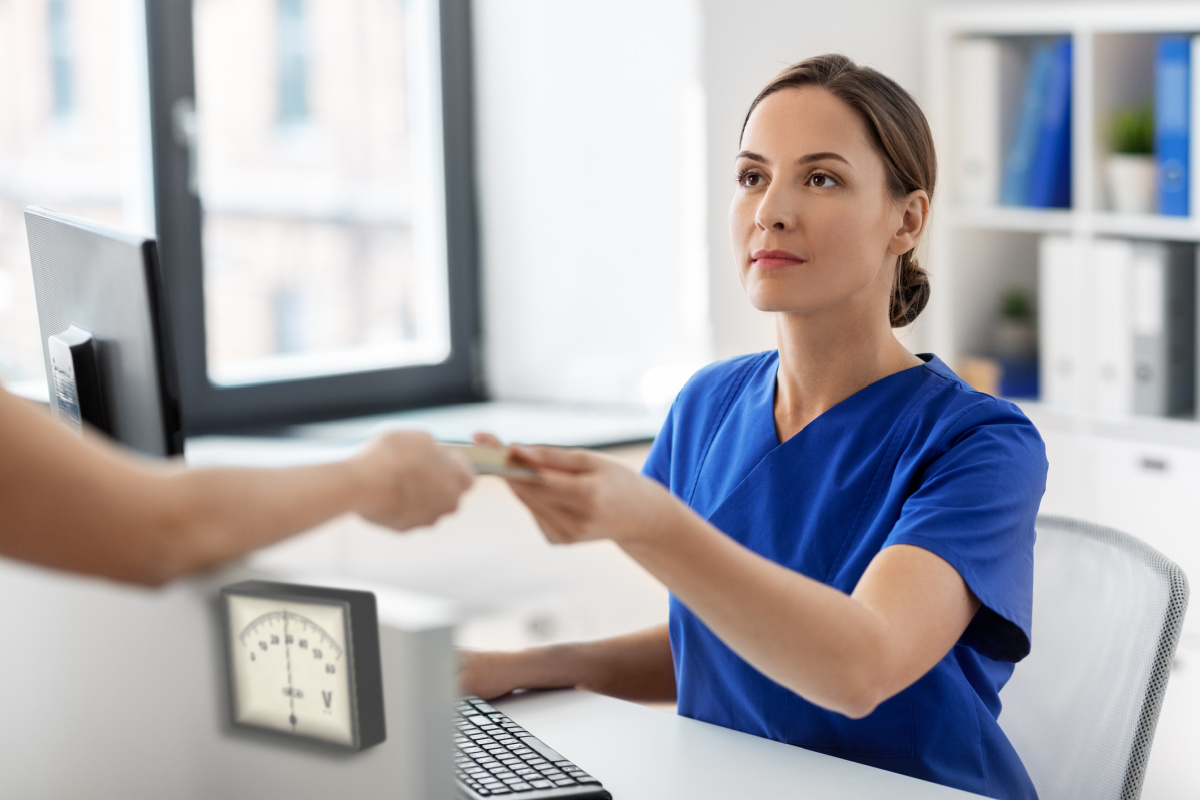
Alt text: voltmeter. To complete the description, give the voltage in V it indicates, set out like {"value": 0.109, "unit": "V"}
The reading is {"value": 30, "unit": "V"}
